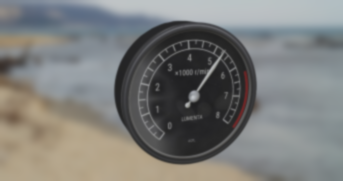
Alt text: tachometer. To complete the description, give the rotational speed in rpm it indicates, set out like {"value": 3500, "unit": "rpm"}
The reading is {"value": 5250, "unit": "rpm"}
